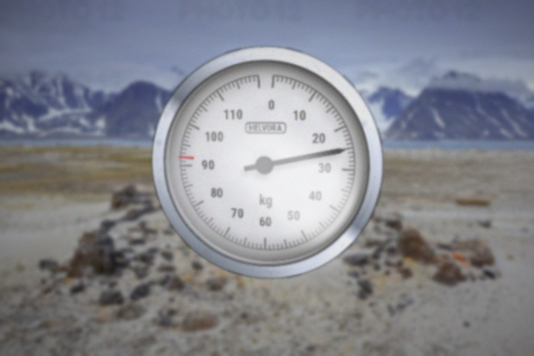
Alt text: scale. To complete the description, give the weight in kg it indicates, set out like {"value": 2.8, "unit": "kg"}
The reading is {"value": 25, "unit": "kg"}
